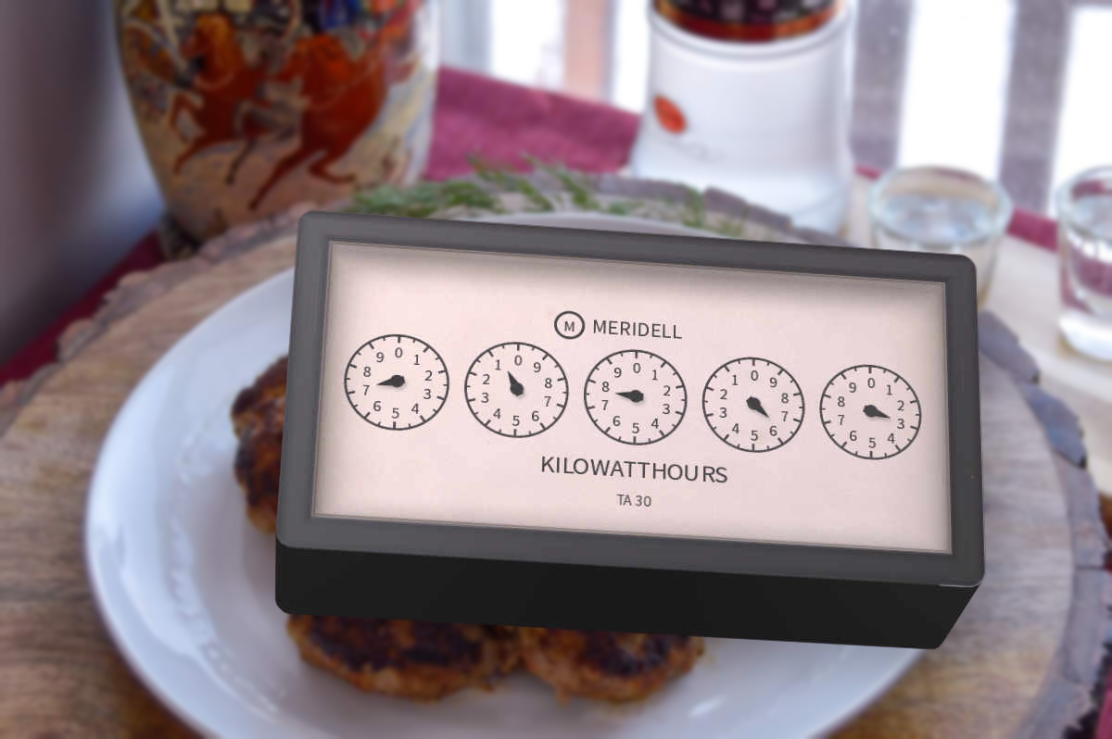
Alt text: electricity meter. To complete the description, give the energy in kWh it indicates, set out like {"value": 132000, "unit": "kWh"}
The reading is {"value": 70763, "unit": "kWh"}
